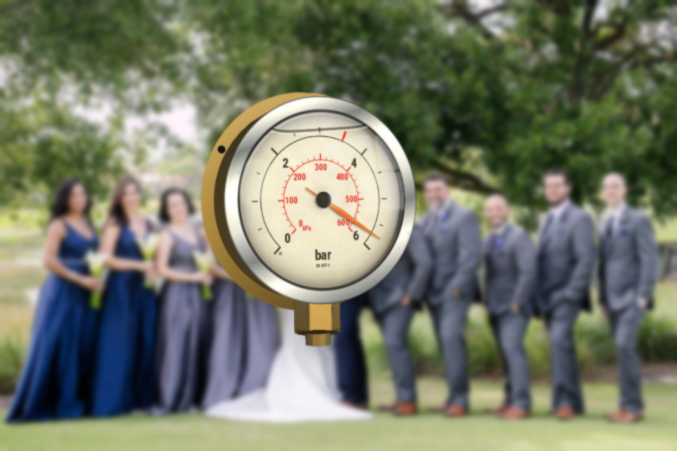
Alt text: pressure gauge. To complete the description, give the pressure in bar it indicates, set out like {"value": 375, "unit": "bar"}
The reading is {"value": 5.75, "unit": "bar"}
